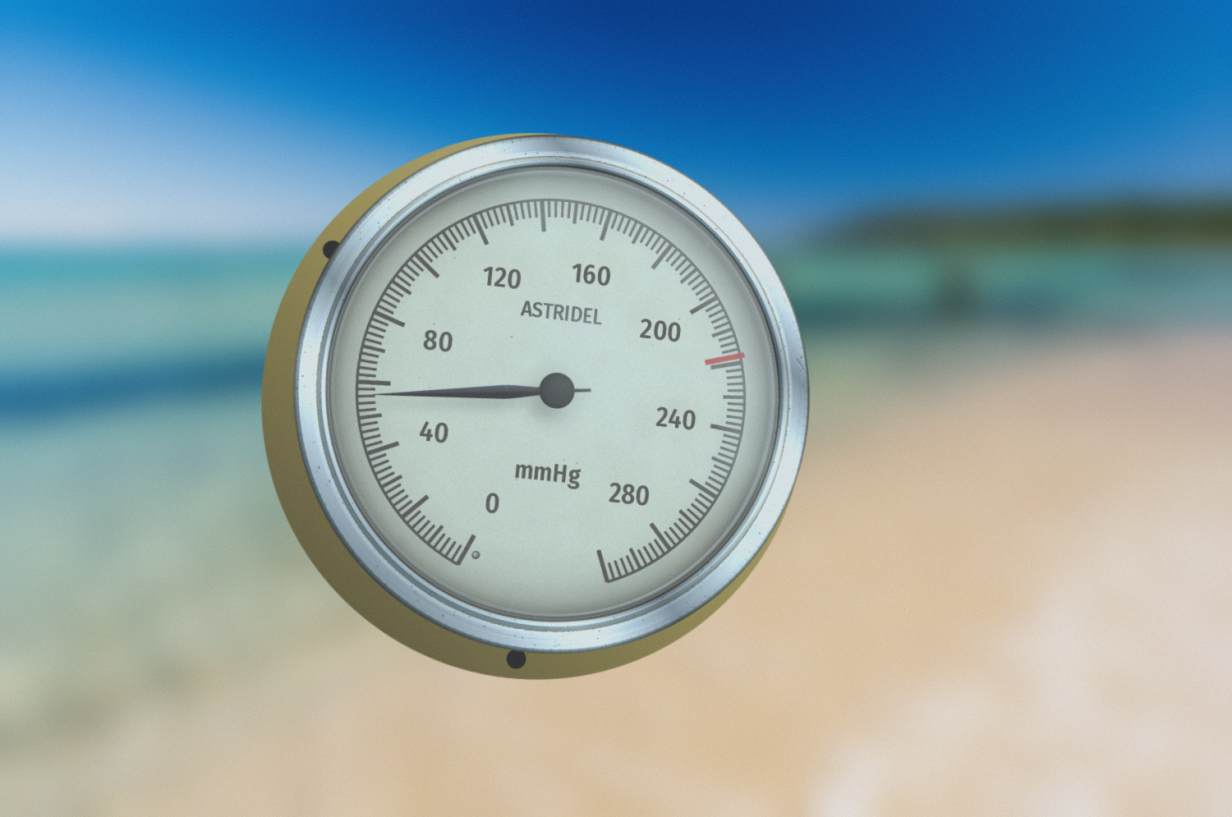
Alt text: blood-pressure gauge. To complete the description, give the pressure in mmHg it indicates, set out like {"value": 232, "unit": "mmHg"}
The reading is {"value": 56, "unit": "mmHg"}
